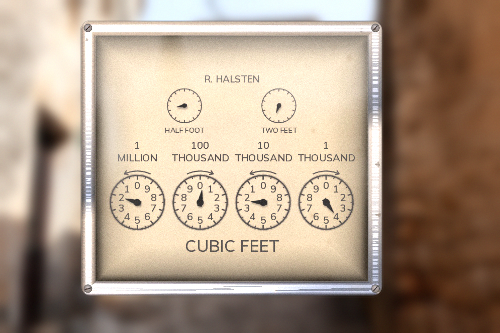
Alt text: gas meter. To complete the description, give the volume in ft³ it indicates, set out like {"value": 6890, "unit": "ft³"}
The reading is {"value": 202400, "unit": "ft³"}
